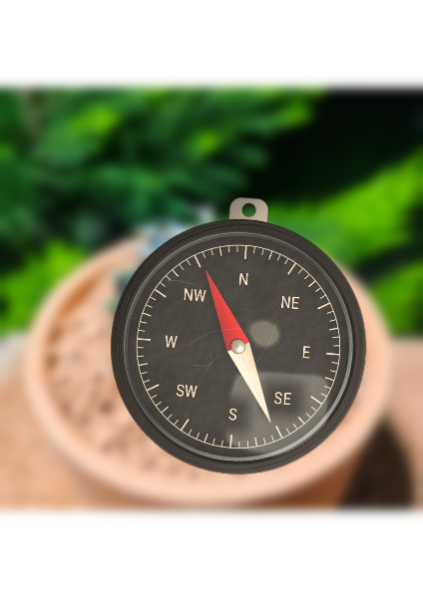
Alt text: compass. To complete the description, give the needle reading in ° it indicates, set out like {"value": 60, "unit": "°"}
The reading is {"value": 332.5, "unit": "°"}
